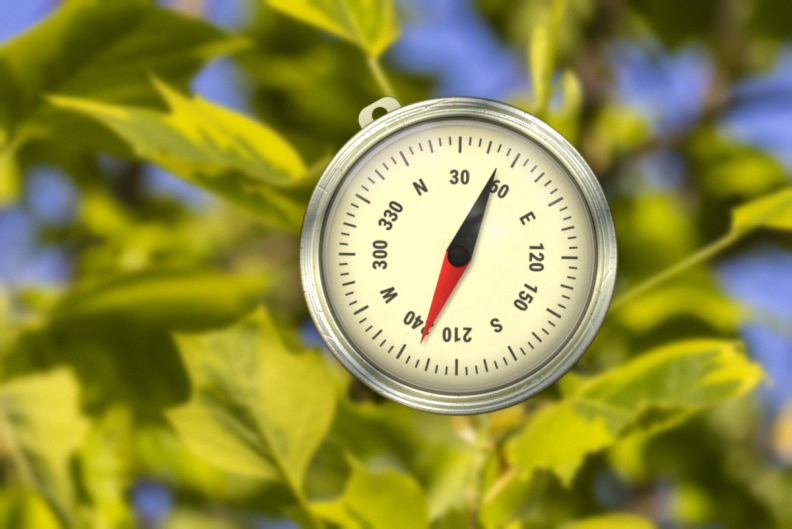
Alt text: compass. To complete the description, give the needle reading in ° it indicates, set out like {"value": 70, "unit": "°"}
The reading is {"value": 232.5, "unit": "°"}
